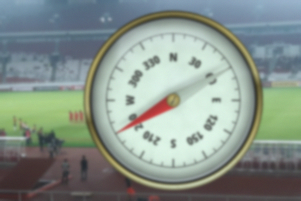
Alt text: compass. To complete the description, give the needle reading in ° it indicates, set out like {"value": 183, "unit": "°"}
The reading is {"value": 240, "unit": "°"}
